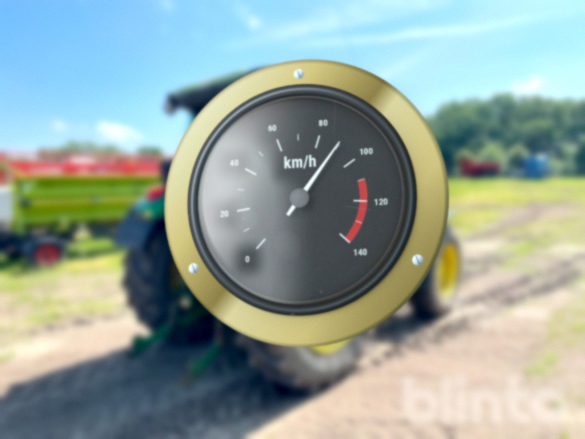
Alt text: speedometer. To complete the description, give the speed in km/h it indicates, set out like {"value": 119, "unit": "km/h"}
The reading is {"value": 90, "unit": "km/h"}
